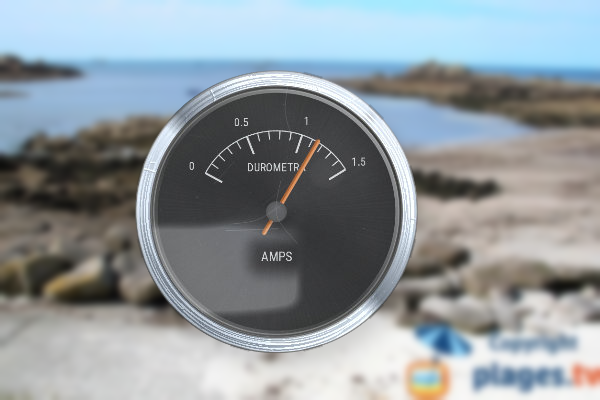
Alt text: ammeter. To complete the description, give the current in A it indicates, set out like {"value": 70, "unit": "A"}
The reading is {"value": 1.15, "unit": "A"}
